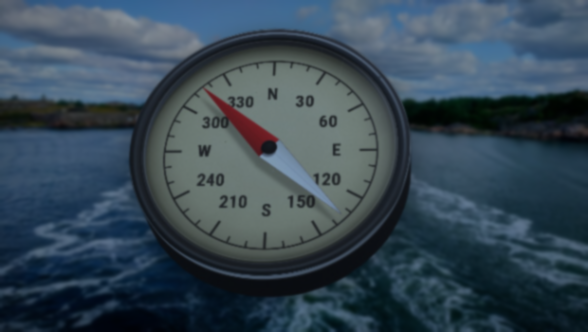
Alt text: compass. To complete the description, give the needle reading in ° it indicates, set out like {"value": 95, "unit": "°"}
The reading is {"value": 315, "unit": "°"}
